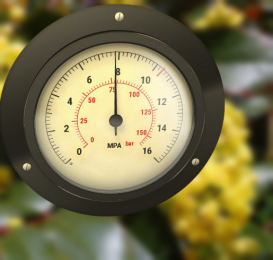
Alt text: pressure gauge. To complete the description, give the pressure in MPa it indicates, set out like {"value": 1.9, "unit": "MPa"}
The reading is {"value": 7.8, "unit": "MPa"}
